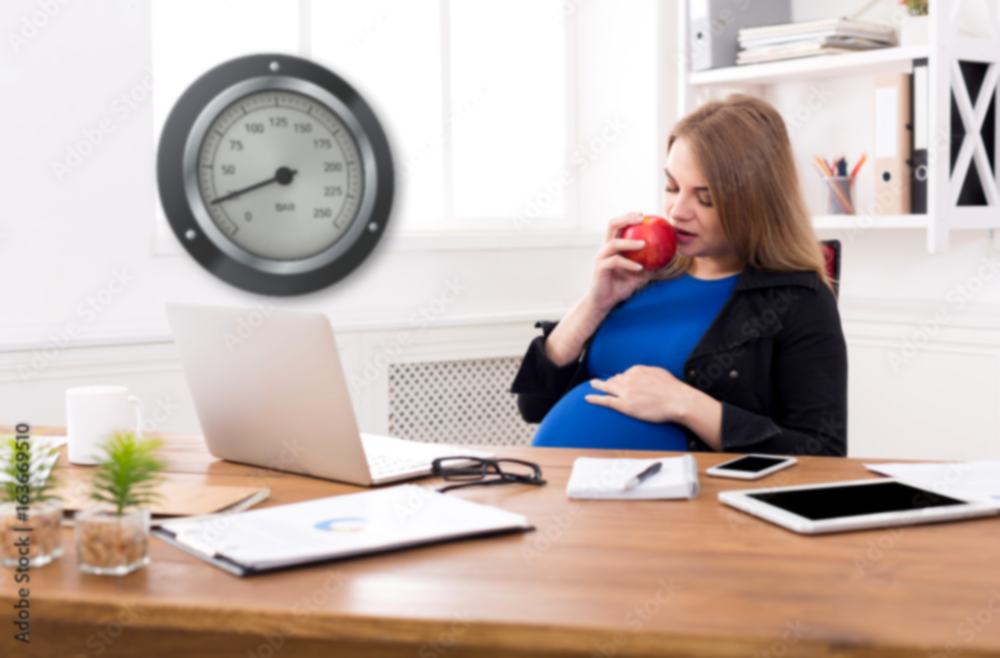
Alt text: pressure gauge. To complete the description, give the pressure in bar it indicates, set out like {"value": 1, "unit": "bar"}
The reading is {"value": 25, "unit": "bar"}
